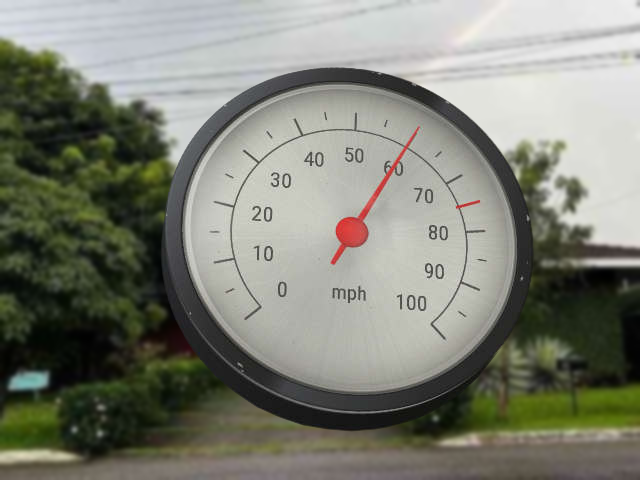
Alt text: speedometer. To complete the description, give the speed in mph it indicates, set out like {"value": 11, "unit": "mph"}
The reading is {"value": 60, "unit": "mph"}
